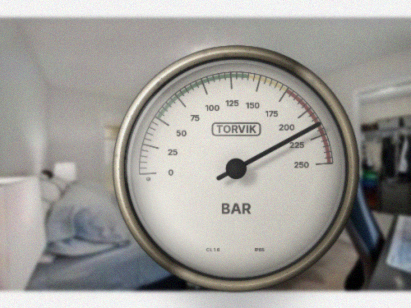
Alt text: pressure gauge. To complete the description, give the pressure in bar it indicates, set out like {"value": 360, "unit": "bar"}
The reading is {"value": 215, "unit": "bar"}
